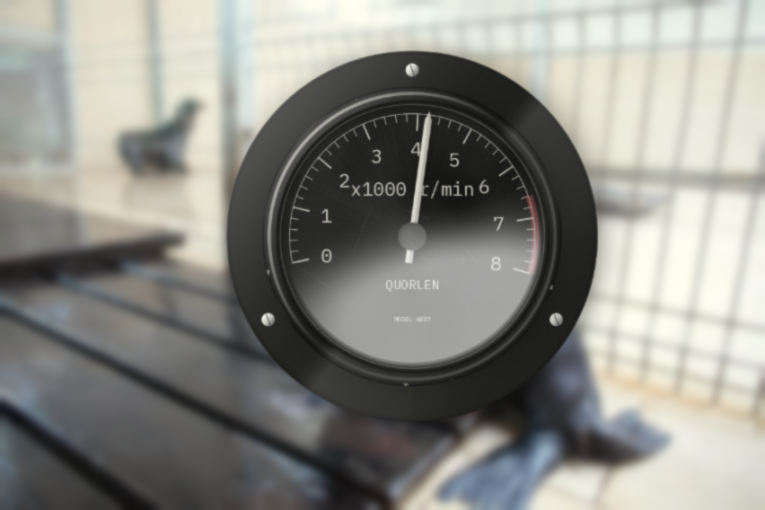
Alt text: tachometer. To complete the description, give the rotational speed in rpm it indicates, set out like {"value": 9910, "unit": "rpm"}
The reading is {"value": 4200, "unit": "rpm"}
